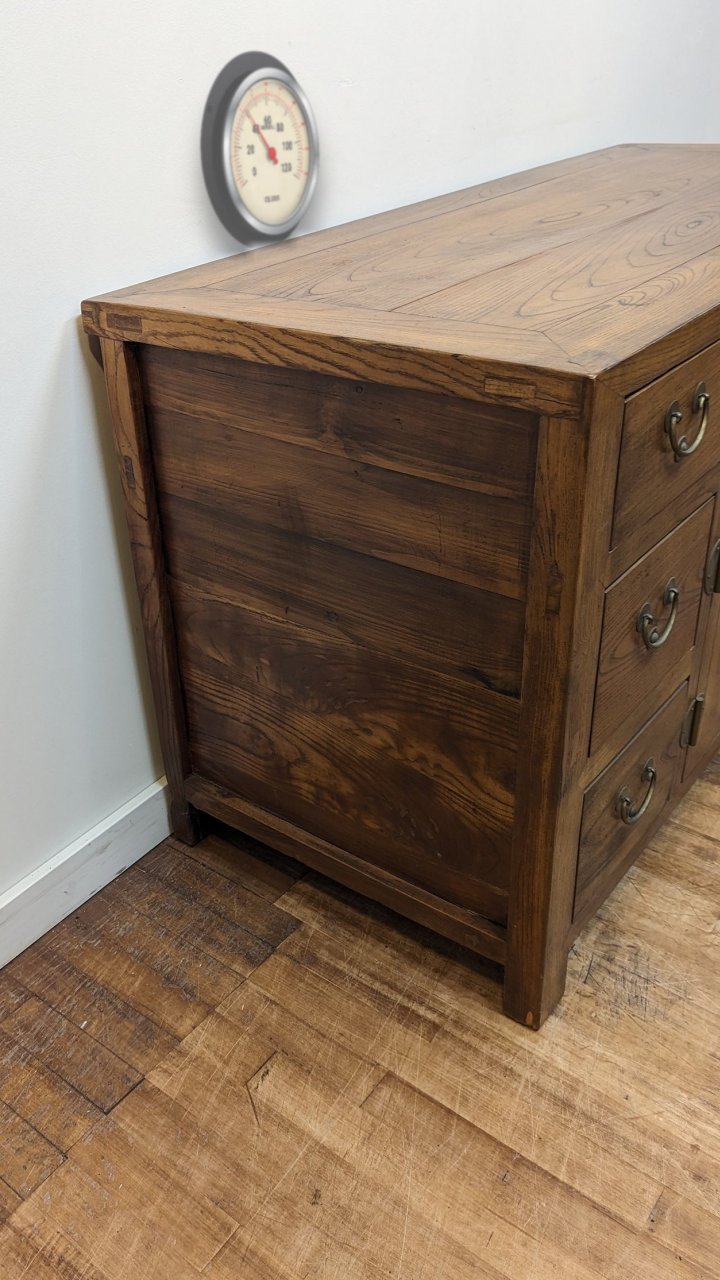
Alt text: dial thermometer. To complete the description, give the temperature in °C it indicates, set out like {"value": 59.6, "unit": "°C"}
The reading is {"value": 40, "unit": "°C"}
